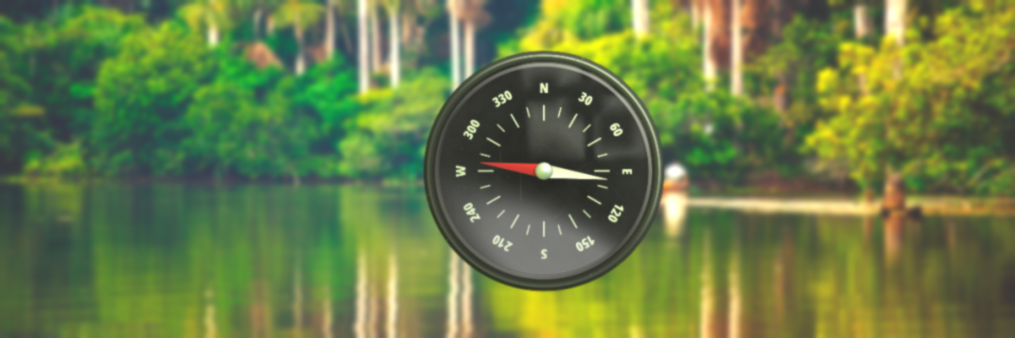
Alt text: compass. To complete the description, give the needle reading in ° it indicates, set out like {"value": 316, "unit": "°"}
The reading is {"value": 277.5, "unit": "°"}
